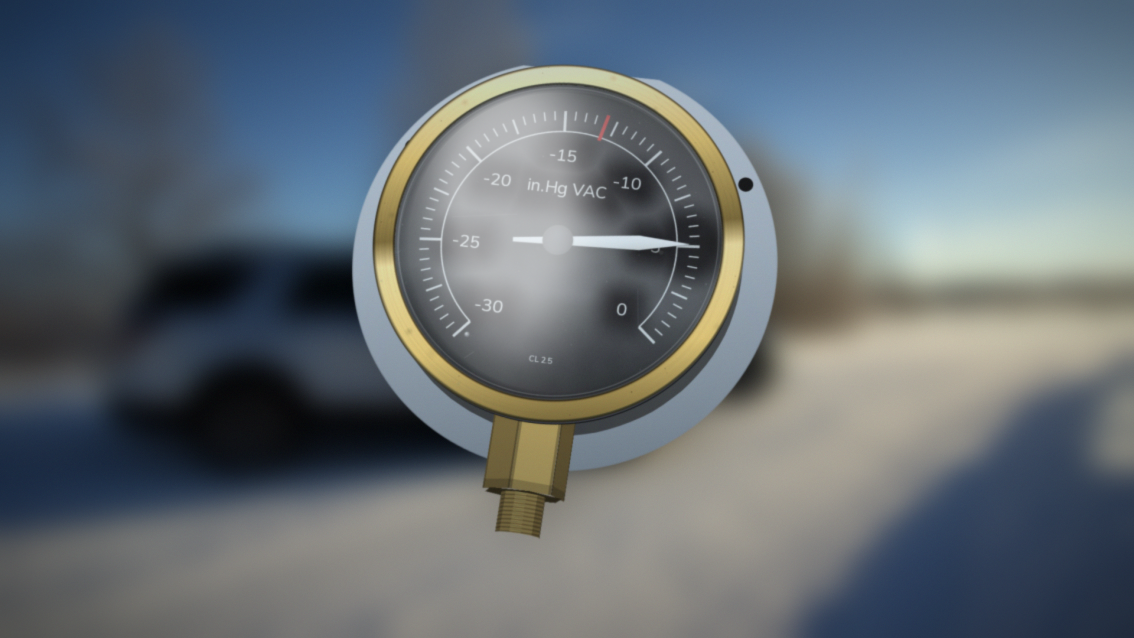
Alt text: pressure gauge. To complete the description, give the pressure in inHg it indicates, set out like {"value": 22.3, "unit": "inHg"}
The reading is {"value": -5, "unit": "inHg"}
